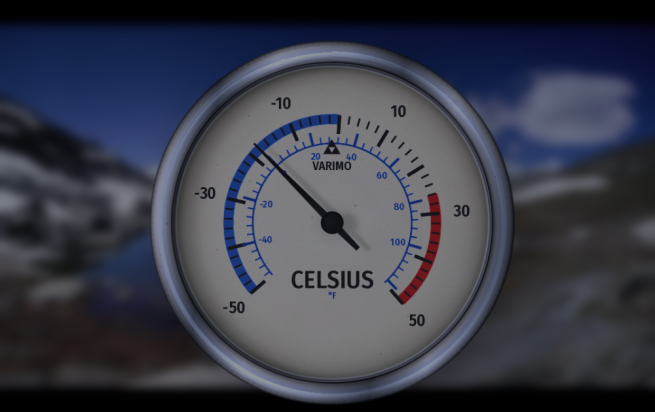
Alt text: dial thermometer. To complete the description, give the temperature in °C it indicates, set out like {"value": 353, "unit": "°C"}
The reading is {"value": -18, "unit": "°C"}
